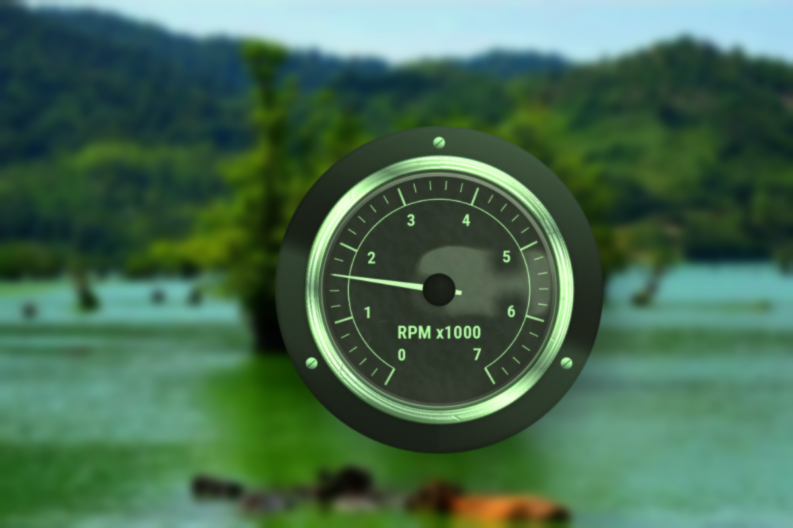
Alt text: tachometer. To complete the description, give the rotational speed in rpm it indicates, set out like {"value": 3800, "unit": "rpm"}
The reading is {"value": 1600, "unit": "rpm"}
